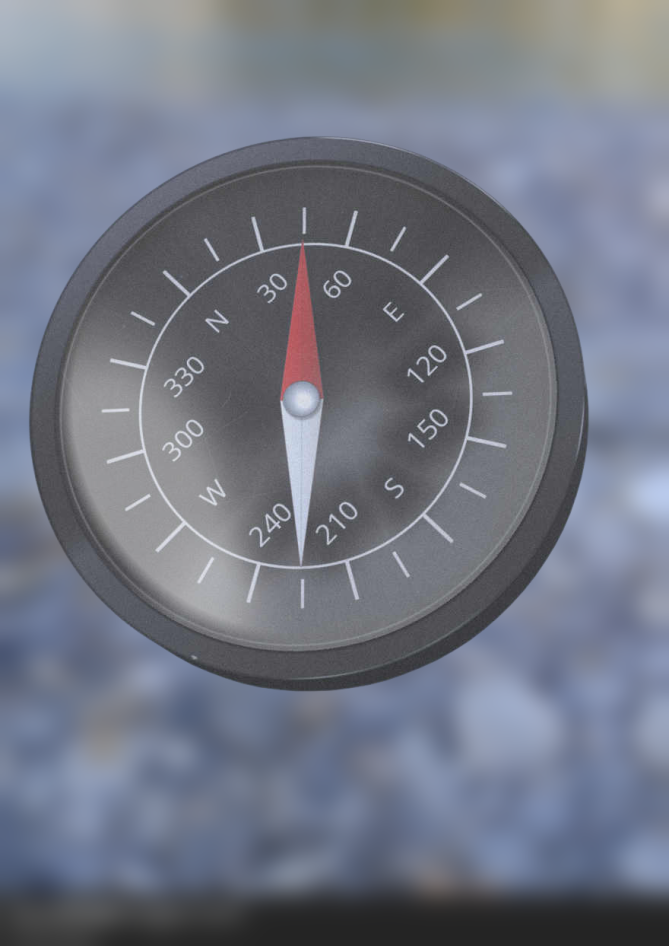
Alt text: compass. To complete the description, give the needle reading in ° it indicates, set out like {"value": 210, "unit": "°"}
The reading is {"value": 45, "unit": "°"}
